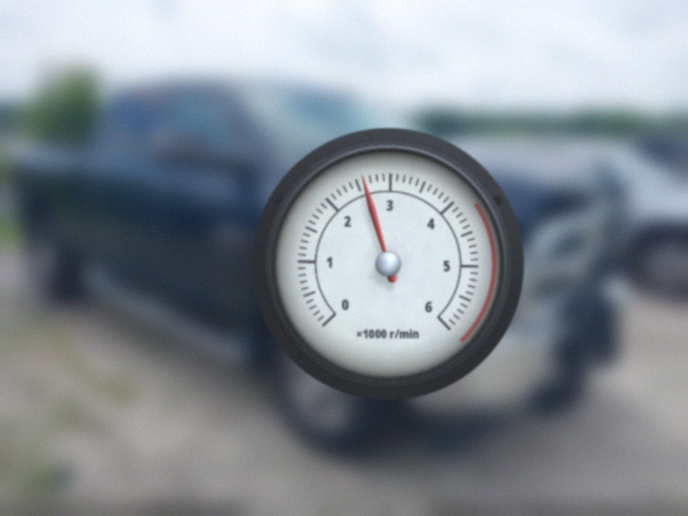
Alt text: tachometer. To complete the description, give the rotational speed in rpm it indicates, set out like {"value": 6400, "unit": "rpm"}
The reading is {"value": 2600, "unit": "rpm"}
